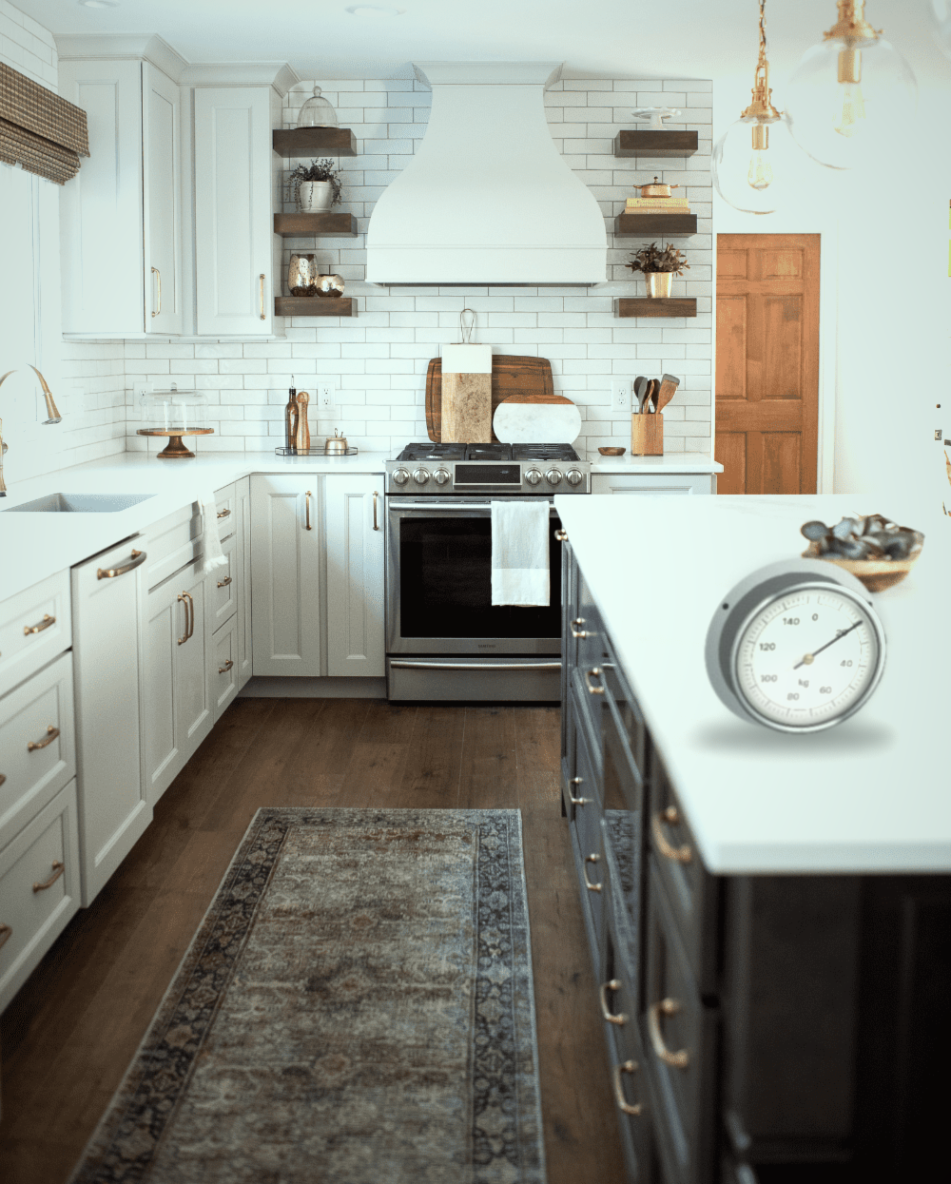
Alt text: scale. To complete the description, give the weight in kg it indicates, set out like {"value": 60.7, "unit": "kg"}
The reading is {"value": 20, "unit": "kg"}
